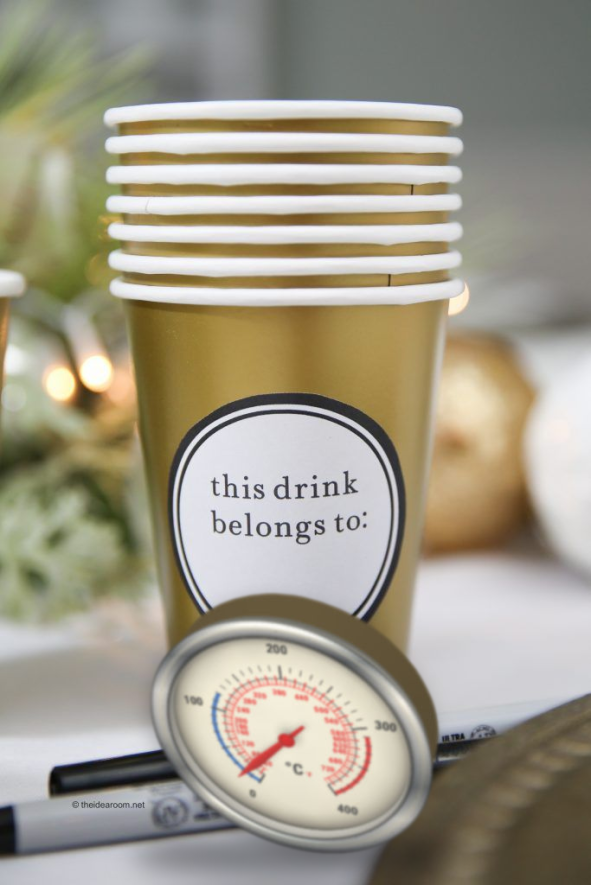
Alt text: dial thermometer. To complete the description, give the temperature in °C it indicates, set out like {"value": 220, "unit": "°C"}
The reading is {"value": 20, "unit": "°C"}
